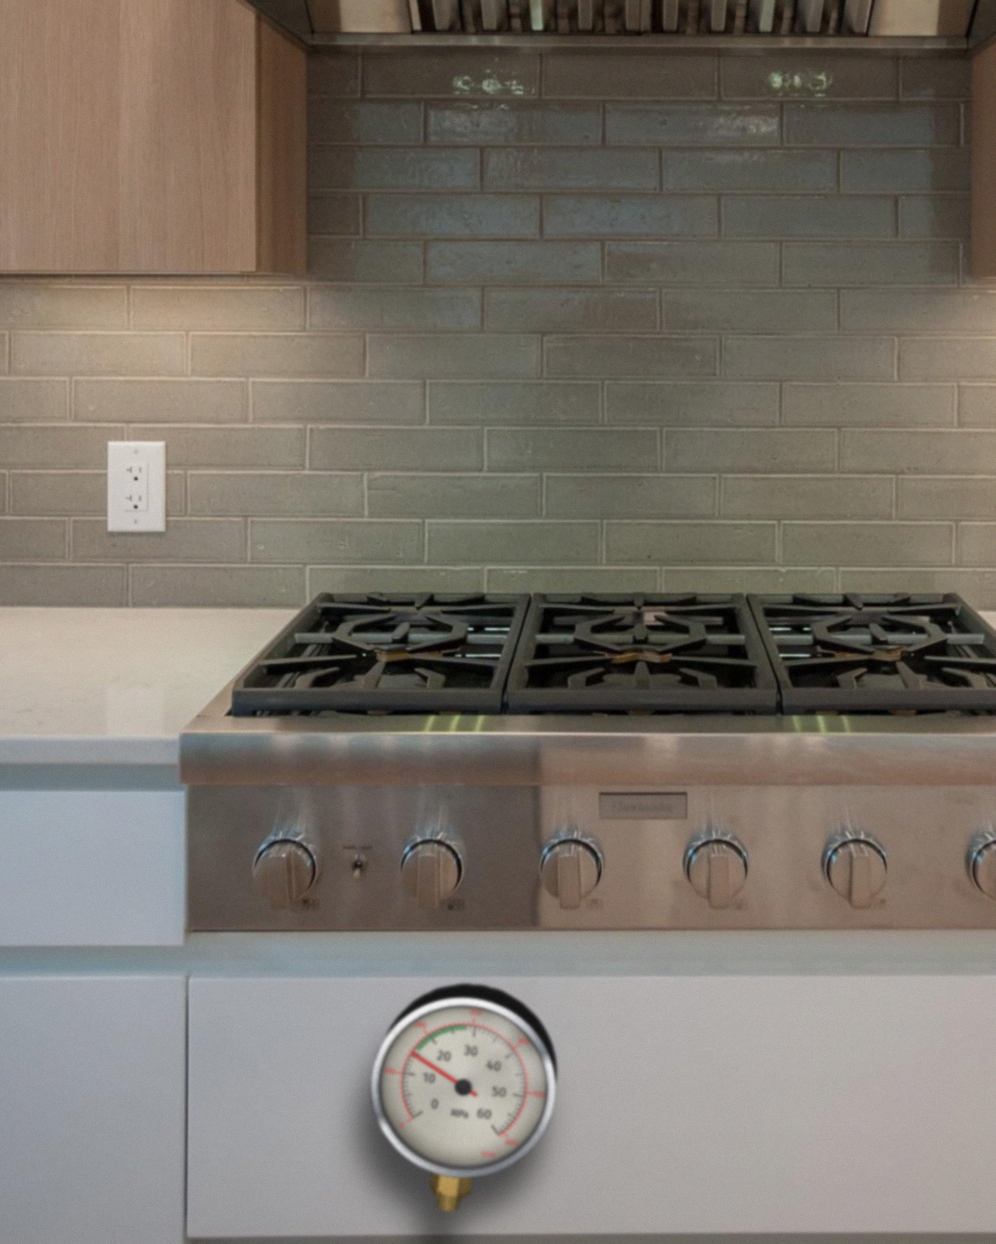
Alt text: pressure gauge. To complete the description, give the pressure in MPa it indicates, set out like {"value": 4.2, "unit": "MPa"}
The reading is {"value": 15, "unit": "MPa"}
